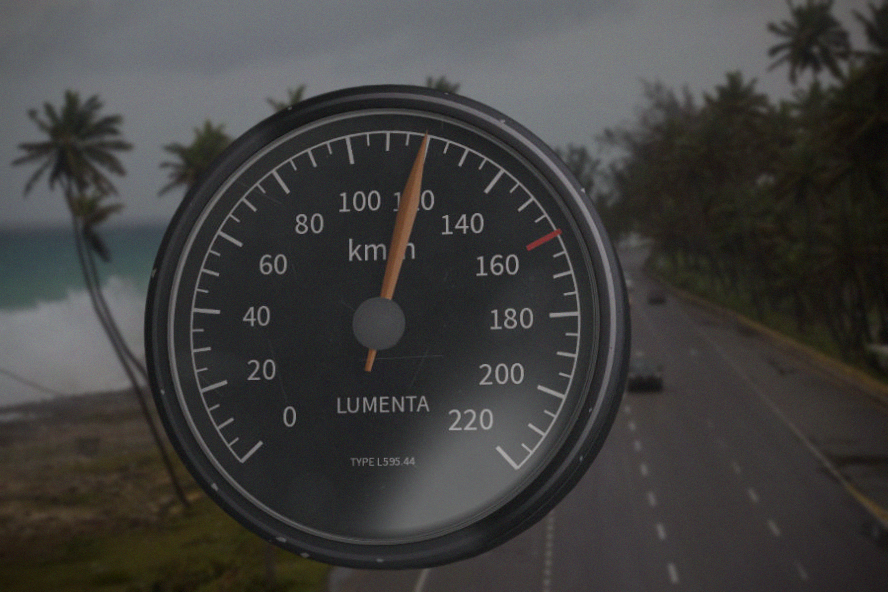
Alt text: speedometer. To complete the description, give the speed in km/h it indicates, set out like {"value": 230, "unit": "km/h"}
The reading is {"value": 120, "unit": "km/h"}
